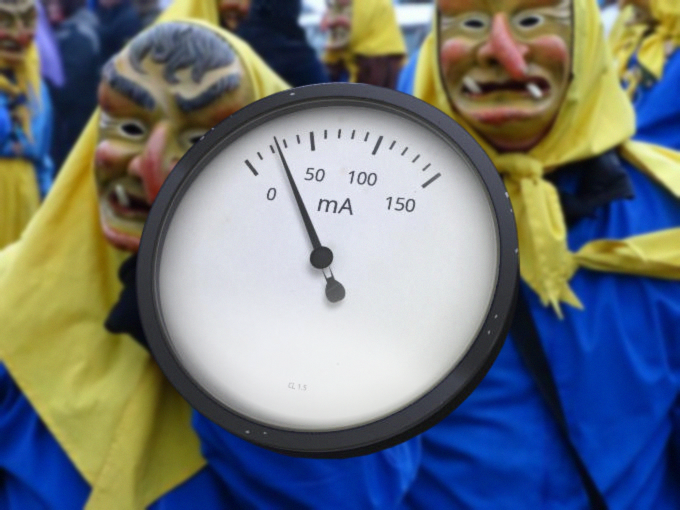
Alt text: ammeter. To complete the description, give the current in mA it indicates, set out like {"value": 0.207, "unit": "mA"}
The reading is {"value": 25, "unit": "mA"}
